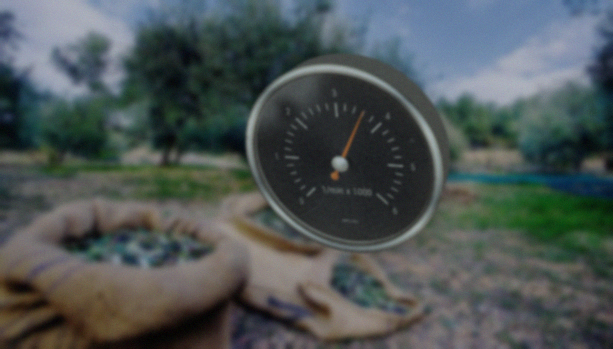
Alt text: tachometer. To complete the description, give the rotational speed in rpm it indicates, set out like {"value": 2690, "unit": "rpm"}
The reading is {"value": 3600, "unit": "rpm"}
